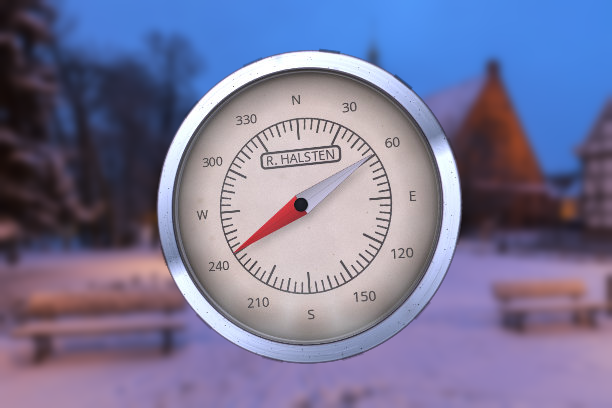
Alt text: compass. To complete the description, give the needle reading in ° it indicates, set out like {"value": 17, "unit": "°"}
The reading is {"value": 240, "unit": "°"}
